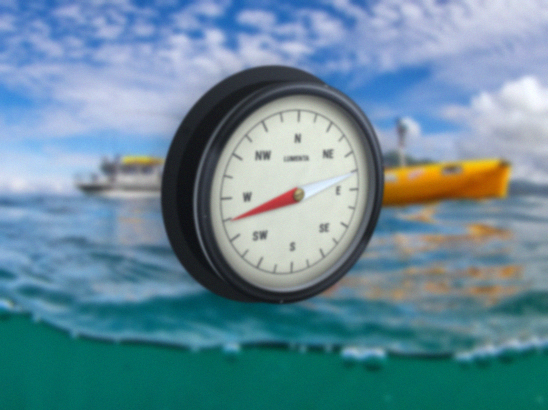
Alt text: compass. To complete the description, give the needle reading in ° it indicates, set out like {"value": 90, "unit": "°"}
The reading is {"value": 255, "unit": "°"}
